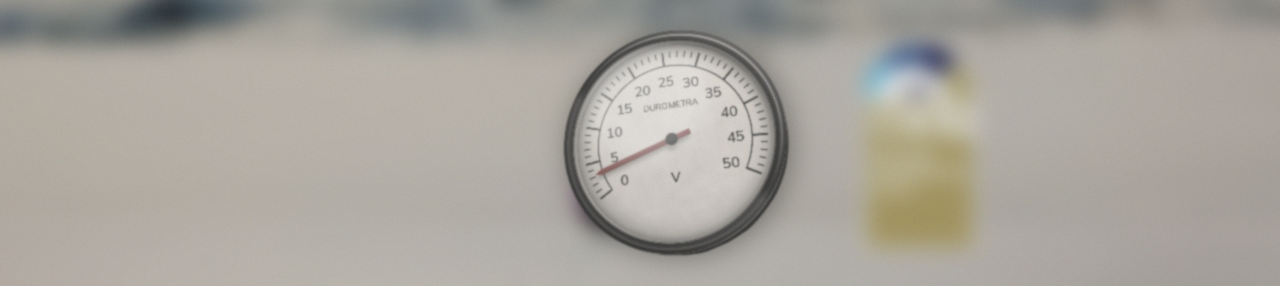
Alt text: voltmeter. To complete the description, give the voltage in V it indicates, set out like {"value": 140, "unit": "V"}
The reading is {"value": 3, "unit": "V"}
